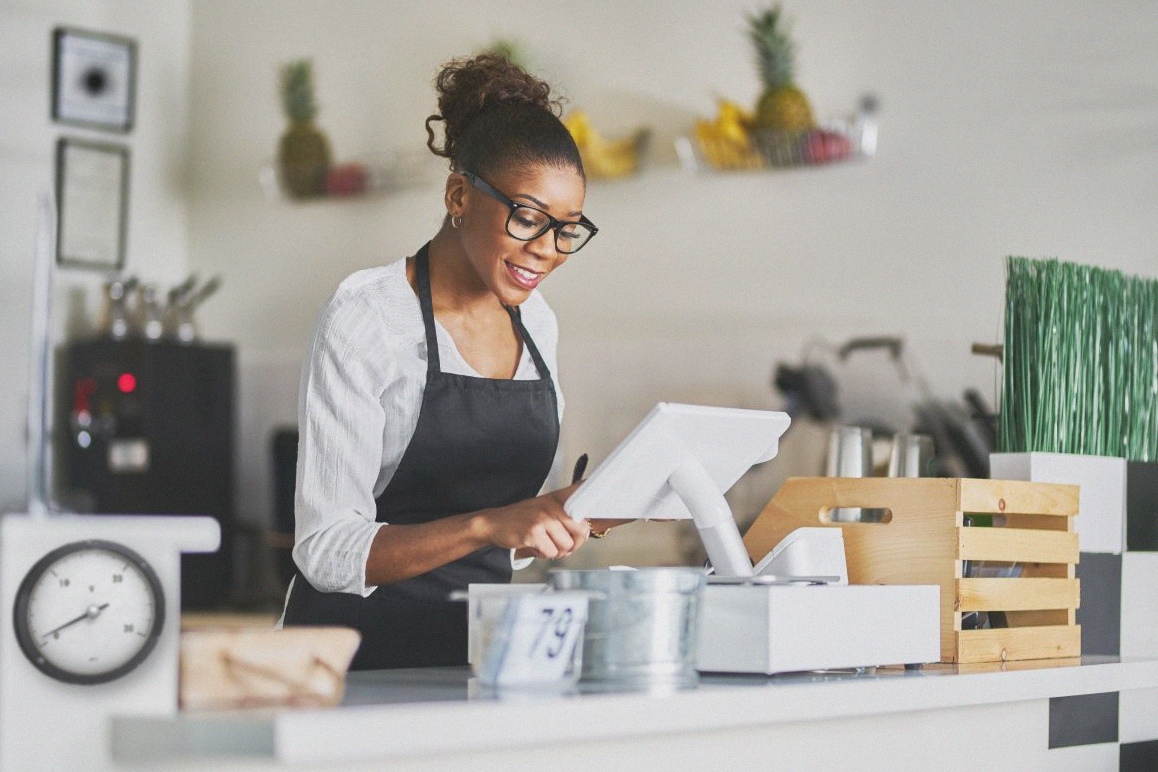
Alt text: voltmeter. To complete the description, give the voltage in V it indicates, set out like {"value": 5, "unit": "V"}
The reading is {"value": 1, "unit": "V"}
